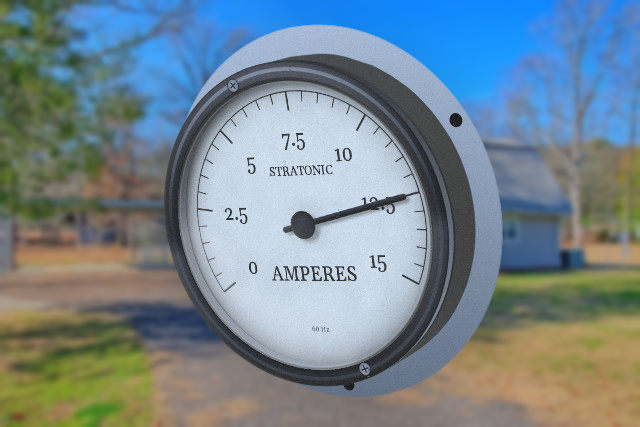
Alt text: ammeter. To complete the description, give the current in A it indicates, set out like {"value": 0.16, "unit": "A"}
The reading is {"value": 12.5, "unit": "A"}
